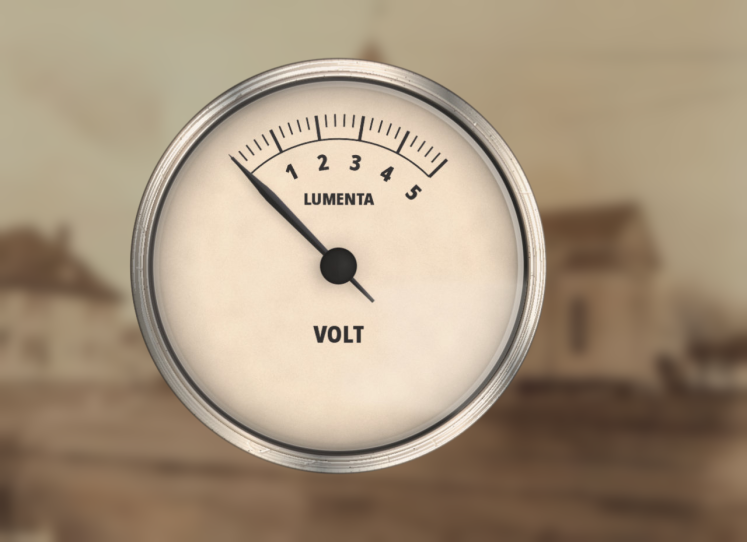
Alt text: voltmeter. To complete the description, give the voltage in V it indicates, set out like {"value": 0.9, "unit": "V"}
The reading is {"value": 0, "unit": "V"}
